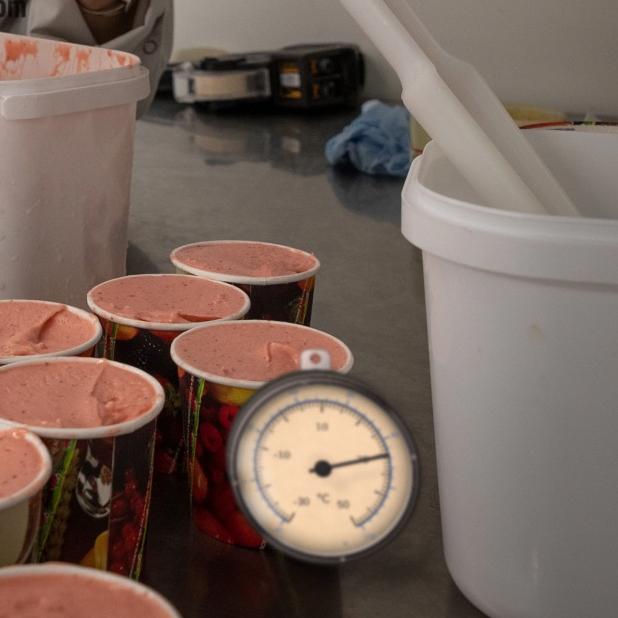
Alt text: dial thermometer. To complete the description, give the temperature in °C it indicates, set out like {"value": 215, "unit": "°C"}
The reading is {"value": 30, "unit": "°C"}
